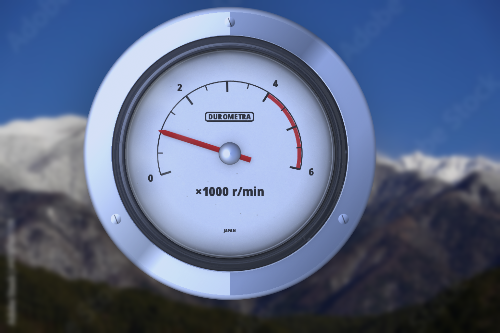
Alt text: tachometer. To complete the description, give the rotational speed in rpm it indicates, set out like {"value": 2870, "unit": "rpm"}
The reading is {"value": 1000, "unit": "rpm"}
